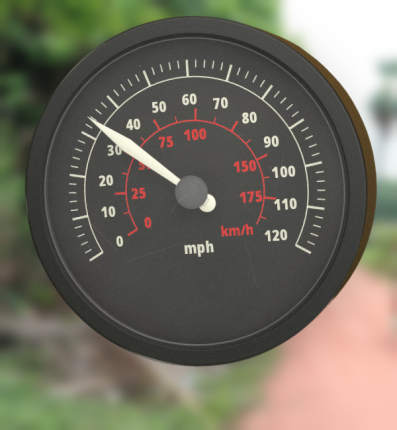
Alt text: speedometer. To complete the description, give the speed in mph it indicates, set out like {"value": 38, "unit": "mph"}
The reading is {"value": 34, "unit": "mph"}
